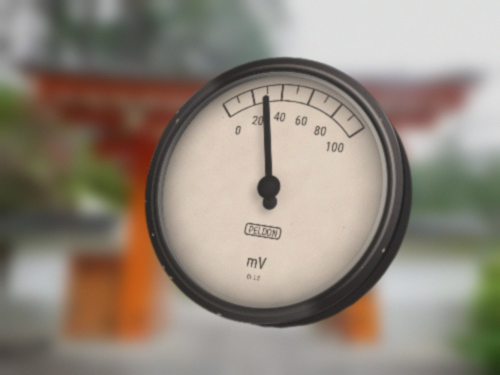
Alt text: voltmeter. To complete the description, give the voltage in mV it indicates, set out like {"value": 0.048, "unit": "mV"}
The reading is {"value": 30, "unit": "mV"}
